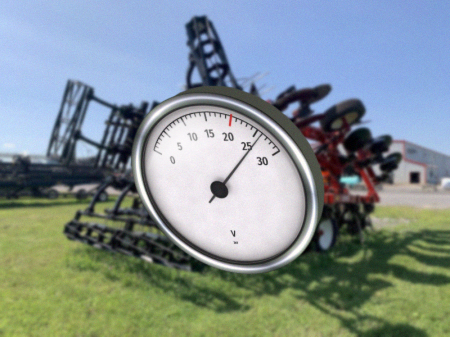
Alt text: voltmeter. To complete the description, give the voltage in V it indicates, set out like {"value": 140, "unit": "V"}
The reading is {"value": 26, "unit": "V"}
